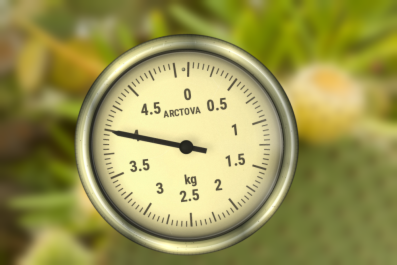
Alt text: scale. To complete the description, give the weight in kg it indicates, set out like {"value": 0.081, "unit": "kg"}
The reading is {"value": 4, "unit": "kg"}
